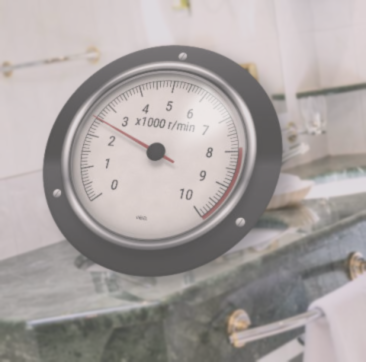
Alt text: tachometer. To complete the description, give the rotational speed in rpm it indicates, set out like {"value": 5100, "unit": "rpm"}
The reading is {"value": 2500, "unit": "rpm"}
